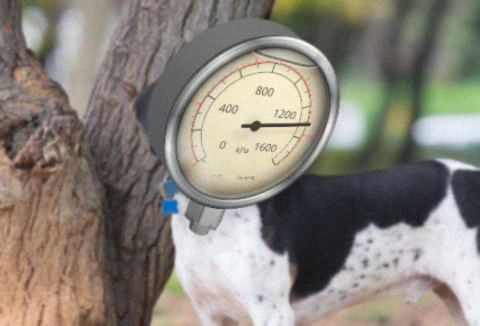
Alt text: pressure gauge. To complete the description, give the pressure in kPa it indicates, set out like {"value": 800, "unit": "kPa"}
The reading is {"value": 1300, "unit": "kPa"}
